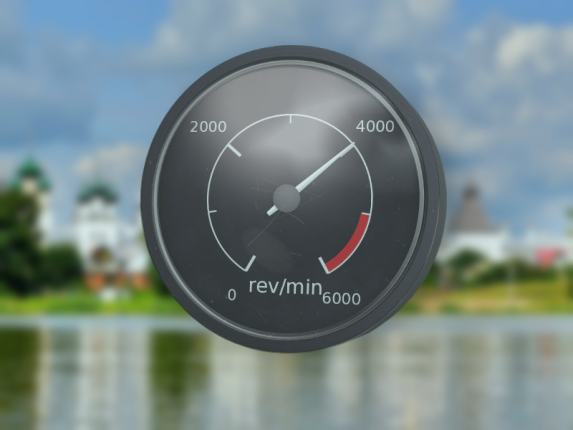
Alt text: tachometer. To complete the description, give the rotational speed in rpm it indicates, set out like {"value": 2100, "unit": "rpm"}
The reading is {"value": 4000, "unit": "rpm"}
